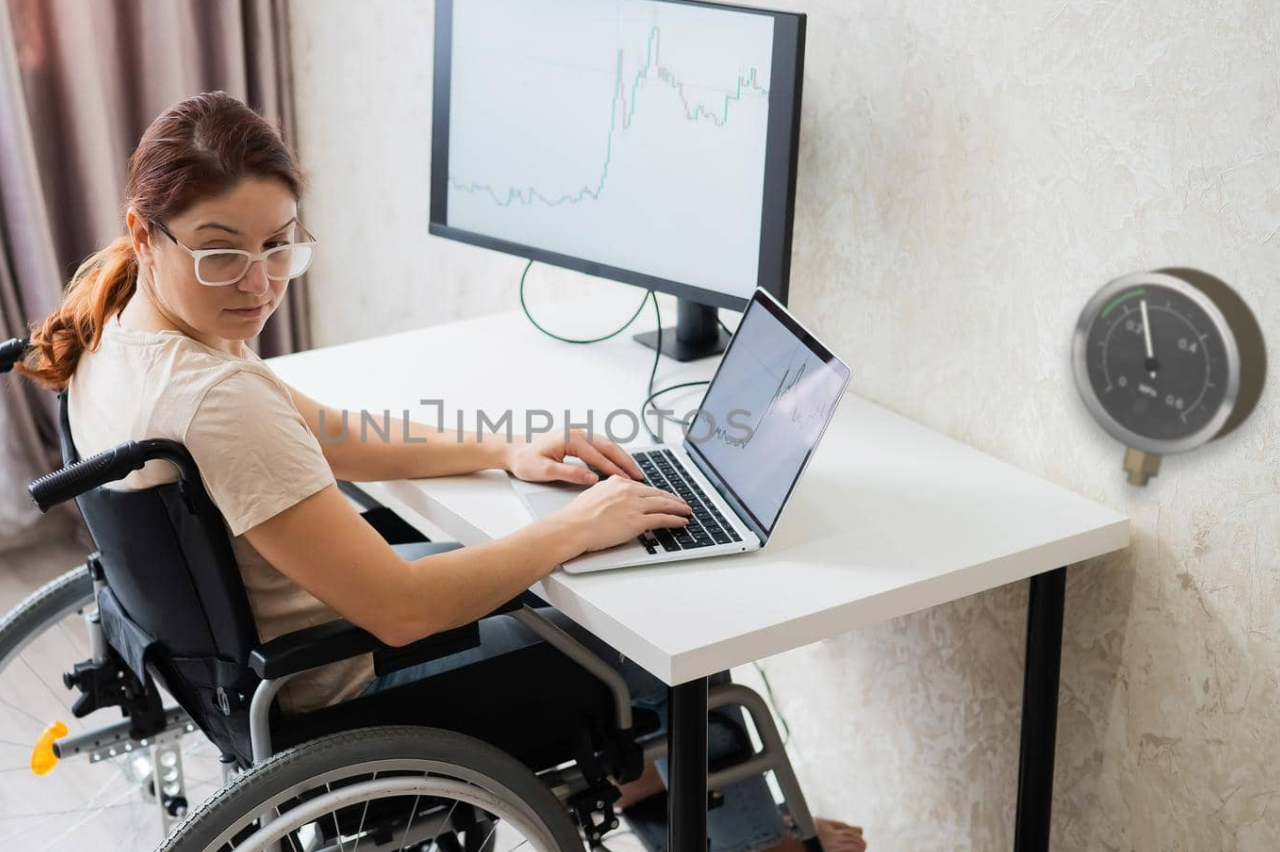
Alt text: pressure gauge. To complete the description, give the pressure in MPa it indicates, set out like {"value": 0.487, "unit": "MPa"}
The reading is {"value": 0.25, "unit": "MPa"}
